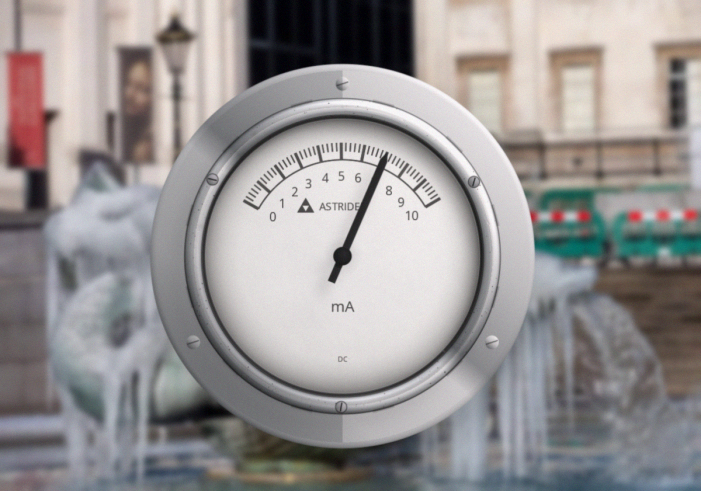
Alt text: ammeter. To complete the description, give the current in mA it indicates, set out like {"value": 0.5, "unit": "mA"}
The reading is {"value": 7, "unit": "mA"}
